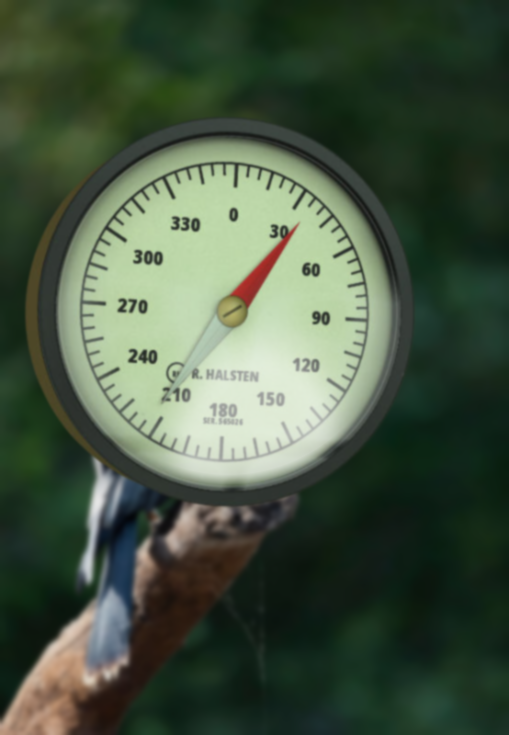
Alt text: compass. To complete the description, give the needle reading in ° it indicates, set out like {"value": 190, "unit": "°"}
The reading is {"value": 35, "unit": "°"}
